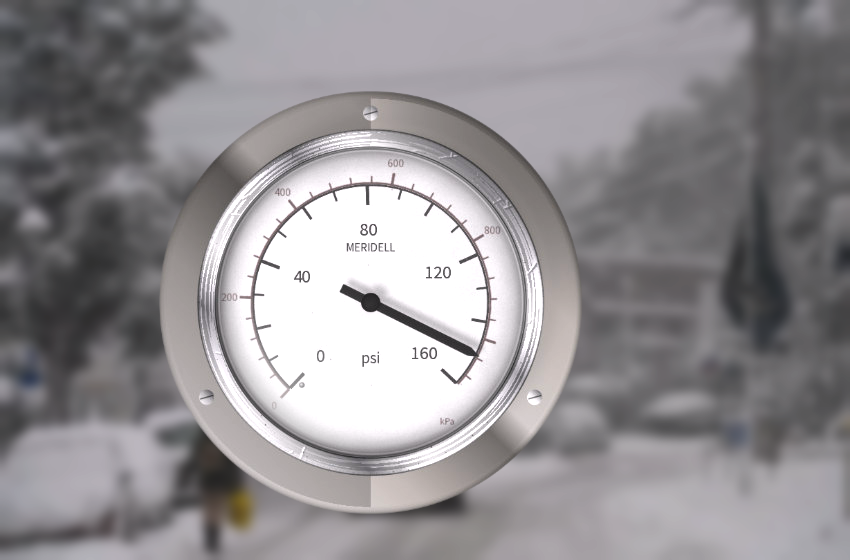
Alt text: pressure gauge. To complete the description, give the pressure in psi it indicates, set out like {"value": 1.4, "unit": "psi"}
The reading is {"value": 150, "unit": "psi"}
